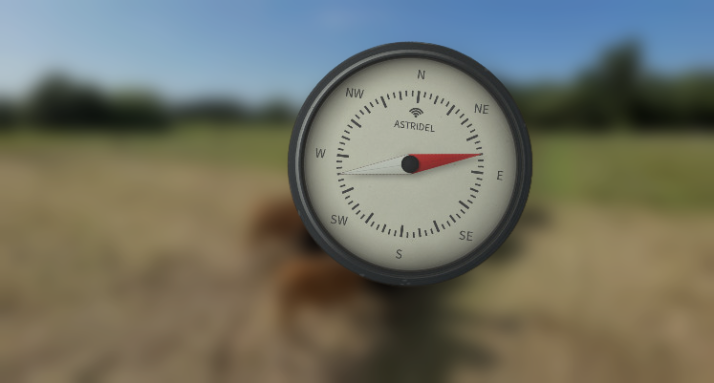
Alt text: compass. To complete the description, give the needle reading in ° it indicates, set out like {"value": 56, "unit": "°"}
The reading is {"value": 75, "unit": "°"}
